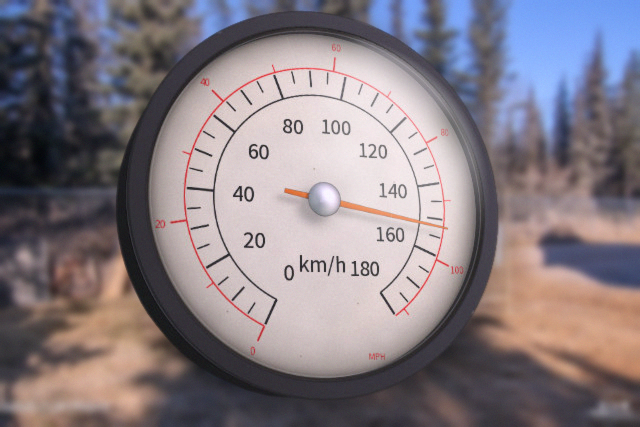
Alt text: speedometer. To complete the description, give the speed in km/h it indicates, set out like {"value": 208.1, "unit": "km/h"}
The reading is {"value": 152.5, "unit": "km/h"}
